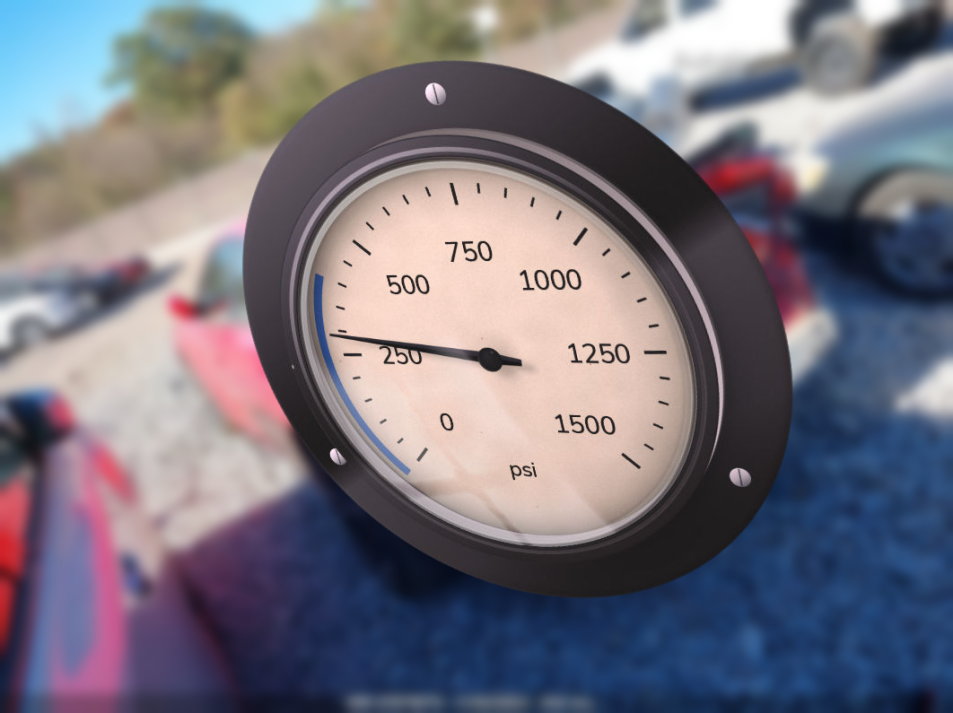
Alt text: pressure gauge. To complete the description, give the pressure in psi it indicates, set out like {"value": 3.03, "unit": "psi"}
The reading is {"value": 300, "unit": "psi"}
